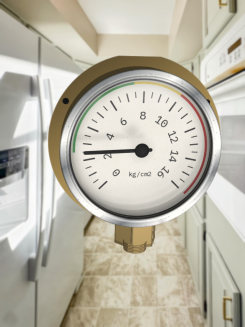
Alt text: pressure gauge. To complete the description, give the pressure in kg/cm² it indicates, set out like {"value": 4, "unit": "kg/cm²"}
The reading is {"value": 2.5, "unit": "kg/cm²"}
